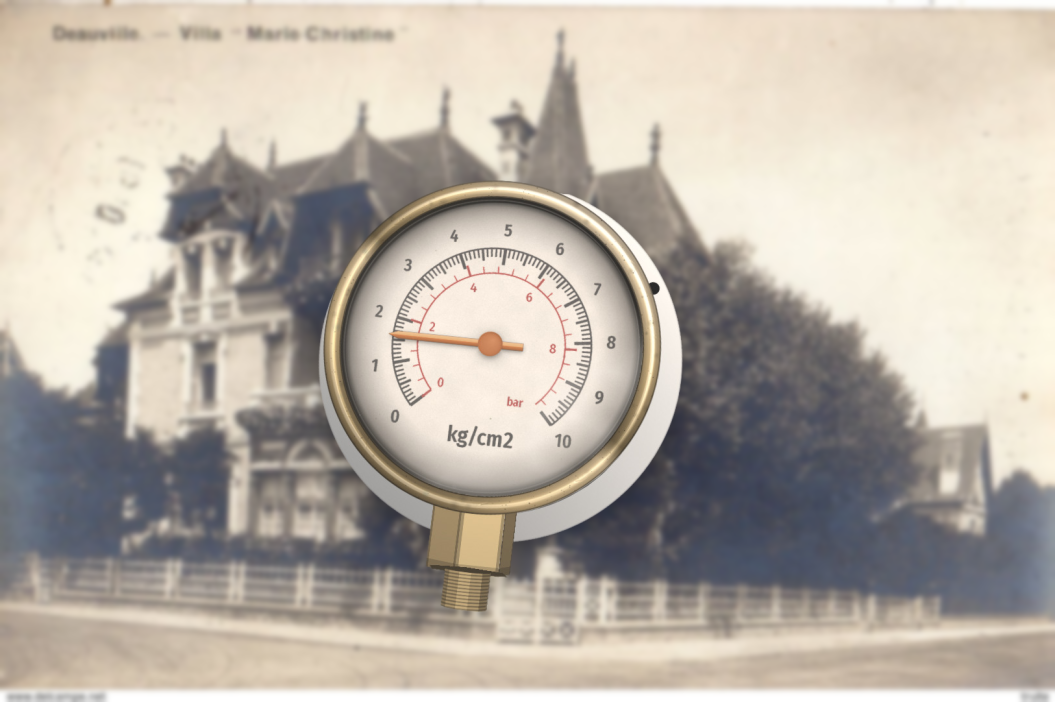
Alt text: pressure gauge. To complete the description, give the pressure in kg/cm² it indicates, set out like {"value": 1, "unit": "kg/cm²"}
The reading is {"value": 1.6, "unit": "kg/cm²"}
